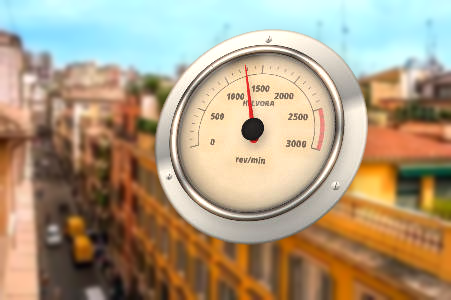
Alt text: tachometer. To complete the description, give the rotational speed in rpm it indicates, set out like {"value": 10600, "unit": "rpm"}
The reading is {"value": 1300, "unit": "rpm"}
